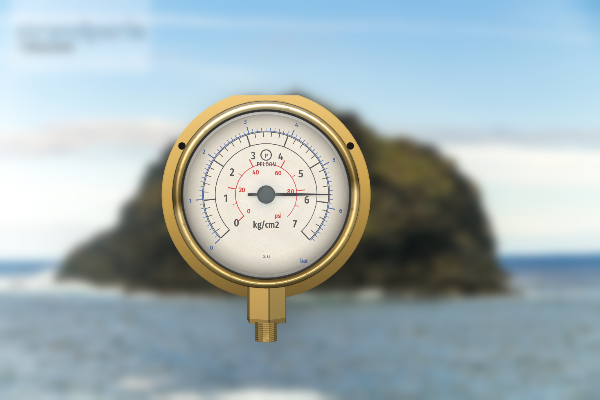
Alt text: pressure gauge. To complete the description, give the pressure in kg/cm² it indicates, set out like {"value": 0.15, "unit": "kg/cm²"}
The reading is {"value": 5.8, "unit": "kg/cm²"}
